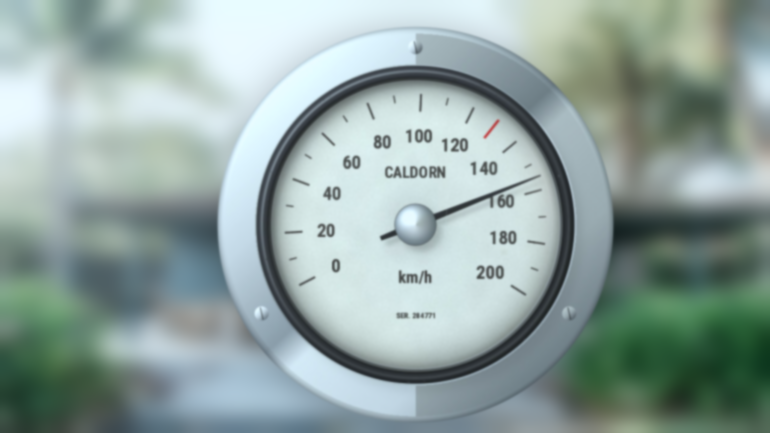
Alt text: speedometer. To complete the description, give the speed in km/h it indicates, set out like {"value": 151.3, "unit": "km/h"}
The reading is {"value": 155, "unit": "km/h"}
